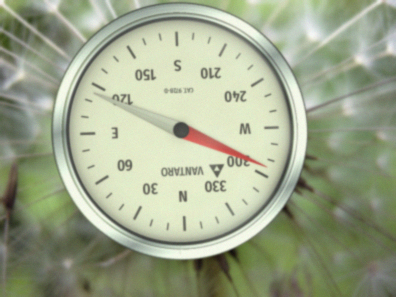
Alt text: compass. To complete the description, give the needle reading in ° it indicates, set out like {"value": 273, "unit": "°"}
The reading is {"value": 295, "unit": "°"}
